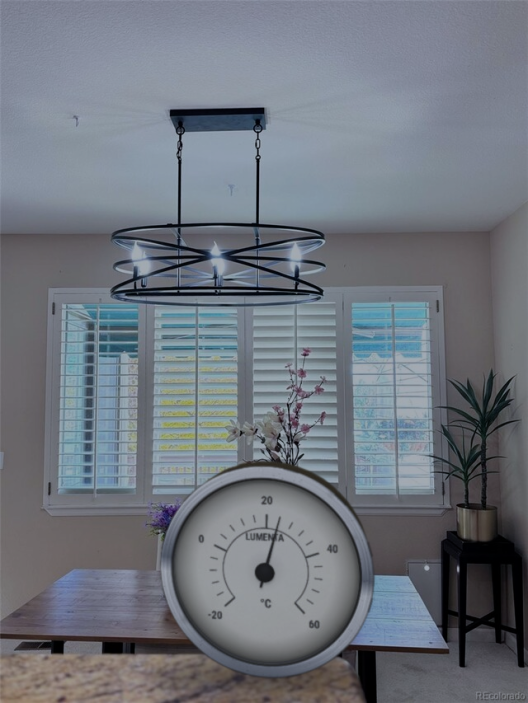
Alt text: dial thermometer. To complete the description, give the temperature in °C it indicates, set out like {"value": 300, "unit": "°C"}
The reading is {"value": 24, "unit": "°C"}
